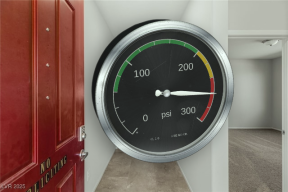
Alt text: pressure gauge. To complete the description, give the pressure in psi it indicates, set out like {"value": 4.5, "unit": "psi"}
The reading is {"value": 260, "unit": "psi"}
